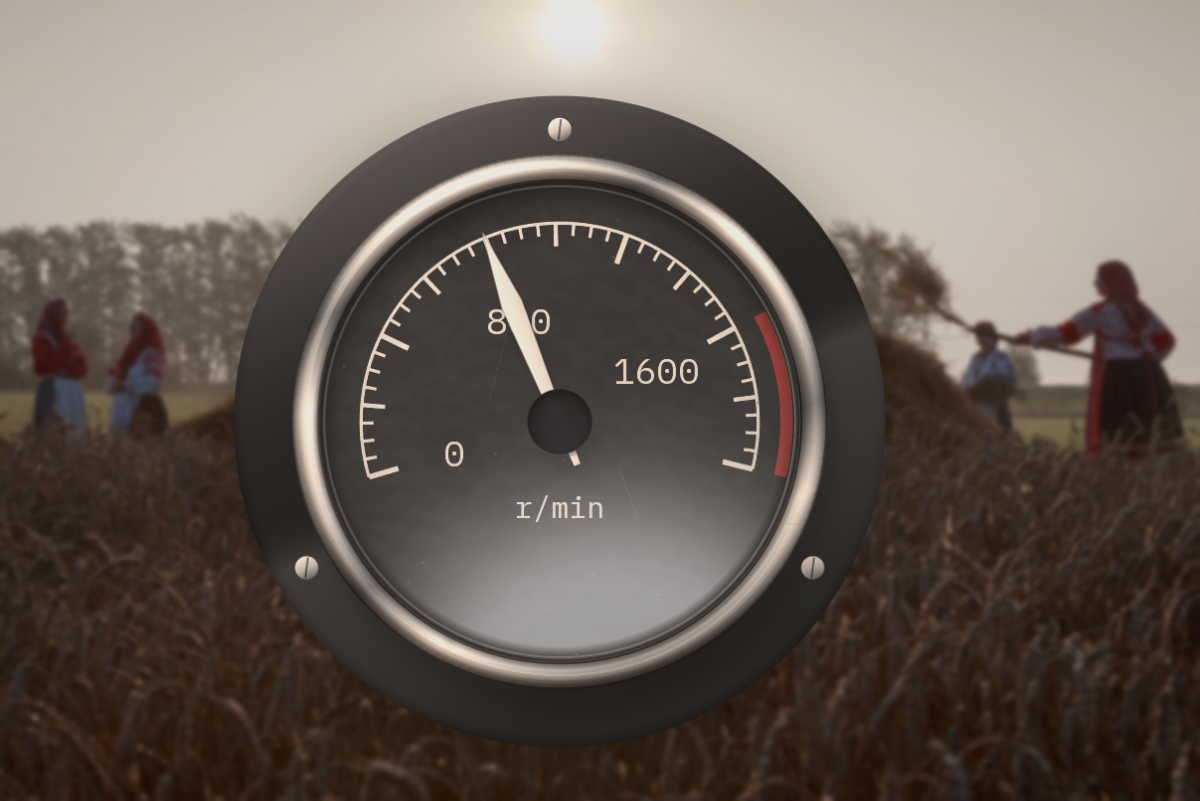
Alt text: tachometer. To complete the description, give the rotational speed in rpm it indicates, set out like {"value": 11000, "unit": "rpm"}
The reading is {"value": 800, "unit": "rpm"}
